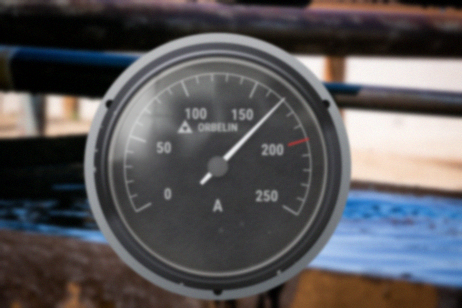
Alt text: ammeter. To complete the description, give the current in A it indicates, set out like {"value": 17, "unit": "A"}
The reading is {"value": 170, "unit": "A"}
